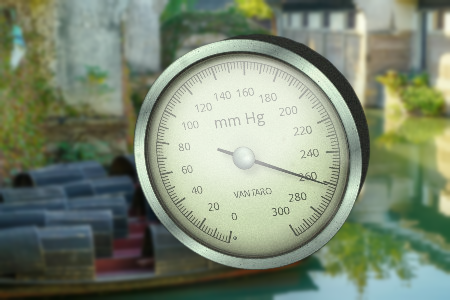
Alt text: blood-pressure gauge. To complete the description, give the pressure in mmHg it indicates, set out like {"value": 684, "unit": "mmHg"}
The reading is {"value": 260, "unit": "mmHg"}
